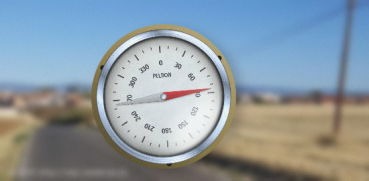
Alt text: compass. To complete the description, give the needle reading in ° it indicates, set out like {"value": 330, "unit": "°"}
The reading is {"value": 85, "unit": "°"}
